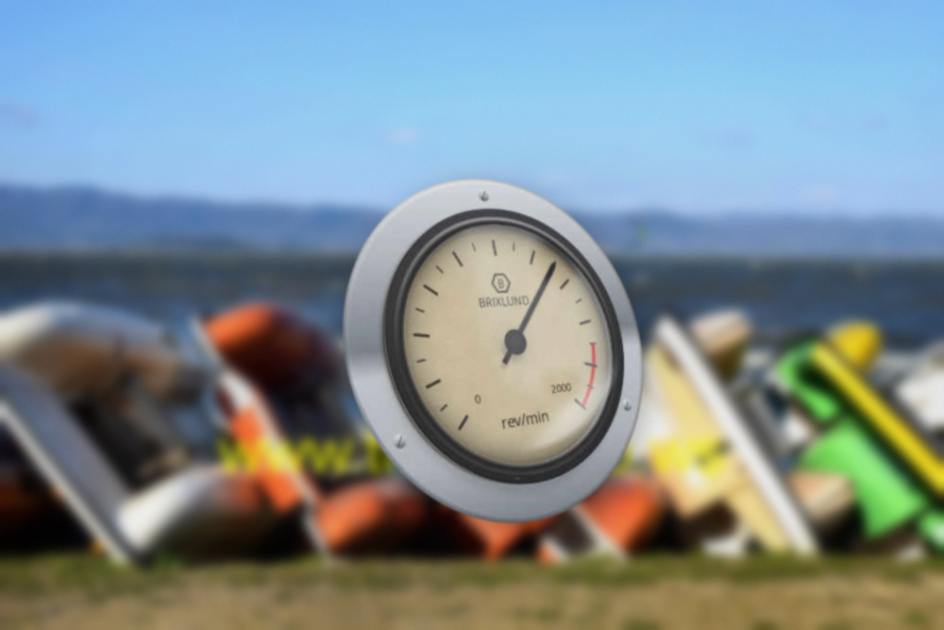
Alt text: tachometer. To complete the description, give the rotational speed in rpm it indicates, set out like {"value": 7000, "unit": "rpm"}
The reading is {"value": 1300, "unit": "rpm"}
